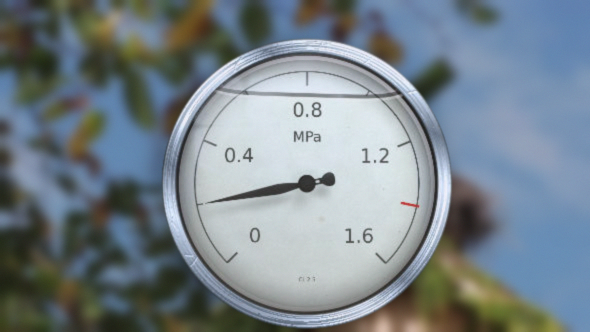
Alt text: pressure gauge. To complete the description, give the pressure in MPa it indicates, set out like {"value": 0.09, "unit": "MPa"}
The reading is {"value": 0.2, "unit": "MPa"}
